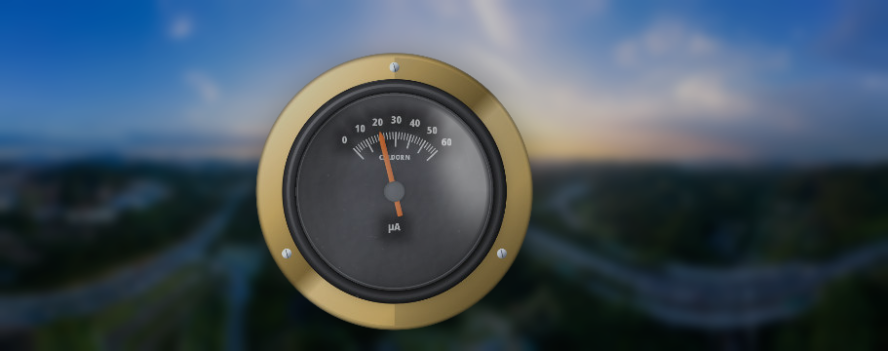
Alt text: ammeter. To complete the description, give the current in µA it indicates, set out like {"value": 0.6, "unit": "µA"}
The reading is {"value": 20, "unit": "µA"}
